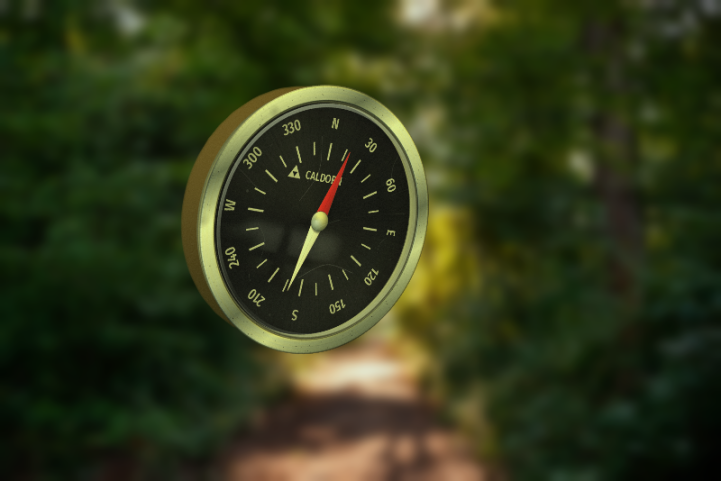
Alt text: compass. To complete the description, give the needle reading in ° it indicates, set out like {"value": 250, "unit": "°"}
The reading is {"value": 15, "unit": "°"}
